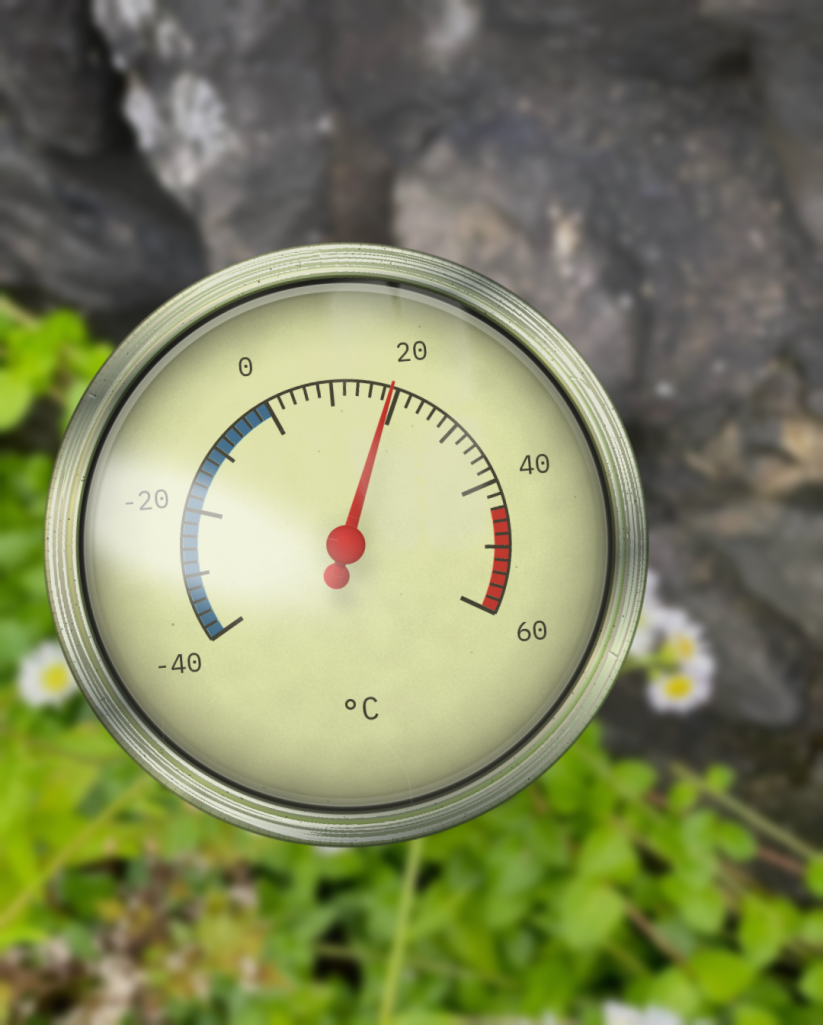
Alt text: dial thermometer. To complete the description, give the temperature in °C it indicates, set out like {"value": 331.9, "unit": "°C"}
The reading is {"value": 19, "unit": "°C"}
